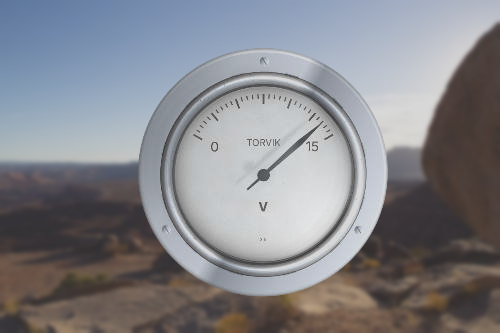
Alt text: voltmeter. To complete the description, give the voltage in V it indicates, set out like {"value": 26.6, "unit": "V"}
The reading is {"value": 13.5, "unit": "V"}
